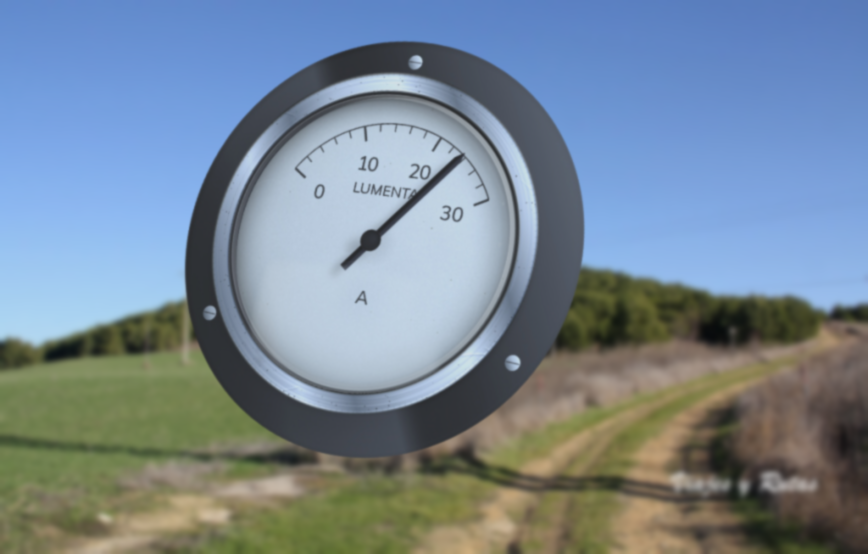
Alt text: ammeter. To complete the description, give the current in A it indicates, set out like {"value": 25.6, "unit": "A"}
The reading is {"value": 24, "unit": "A"}
